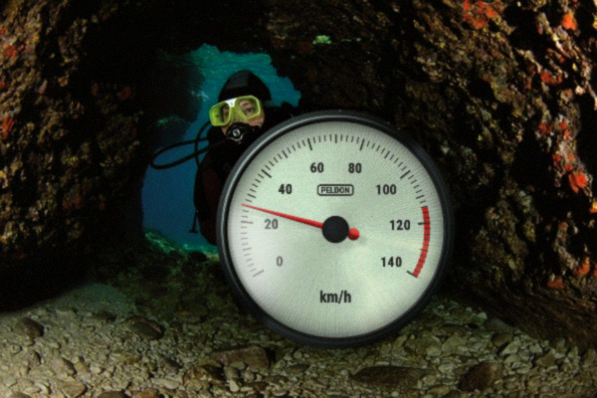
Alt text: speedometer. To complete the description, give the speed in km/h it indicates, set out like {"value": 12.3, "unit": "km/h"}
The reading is {"value": 26, "unit": "km/h"}
